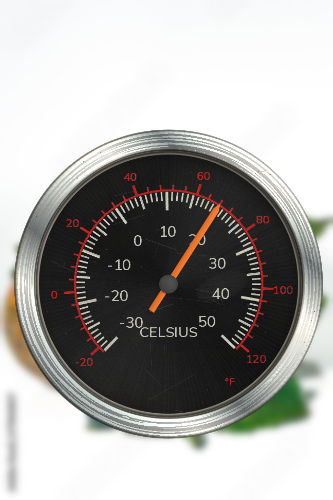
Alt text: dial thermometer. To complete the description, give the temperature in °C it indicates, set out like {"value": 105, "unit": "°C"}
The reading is {"value": 20, "unit": "°C"}
